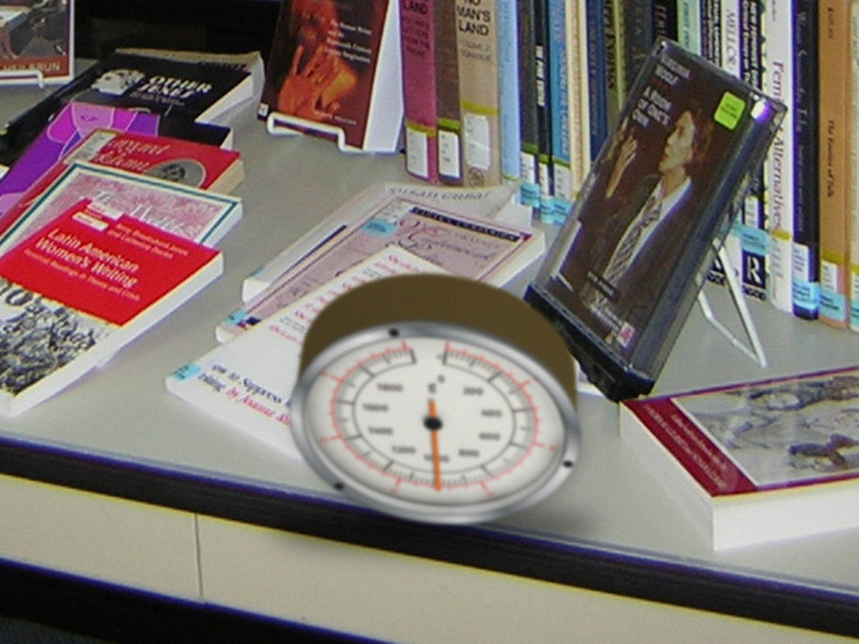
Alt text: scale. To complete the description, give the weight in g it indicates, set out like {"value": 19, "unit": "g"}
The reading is {"value": 1000, "unit": "g"}
